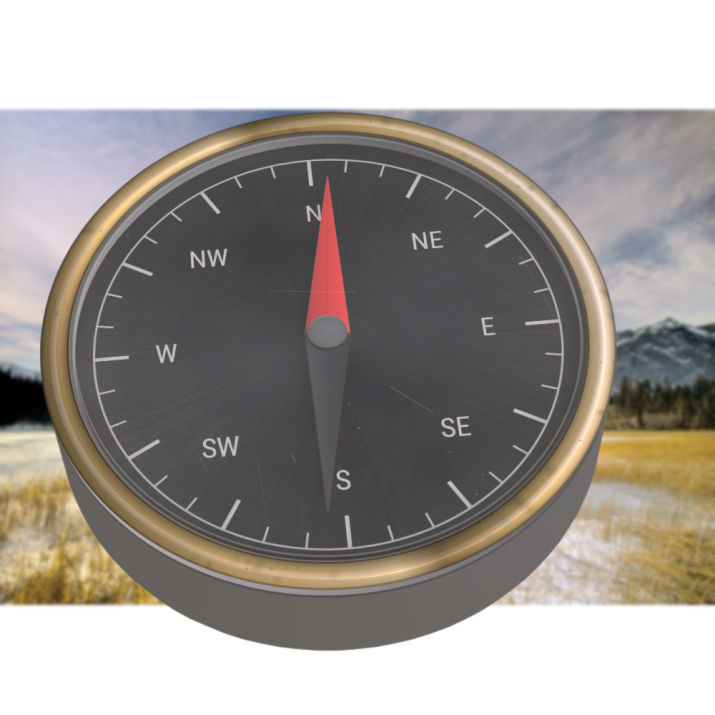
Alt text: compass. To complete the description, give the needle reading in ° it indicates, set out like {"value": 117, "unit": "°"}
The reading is {"value": 5, "unit": "°"}
